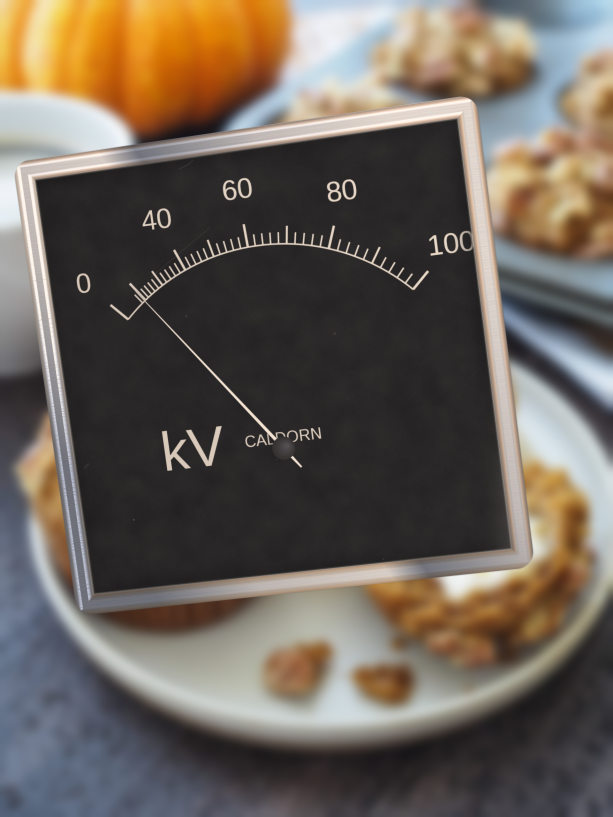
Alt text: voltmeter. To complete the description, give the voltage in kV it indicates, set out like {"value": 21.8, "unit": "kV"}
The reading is {"value": 20, "unit": "kV"}
